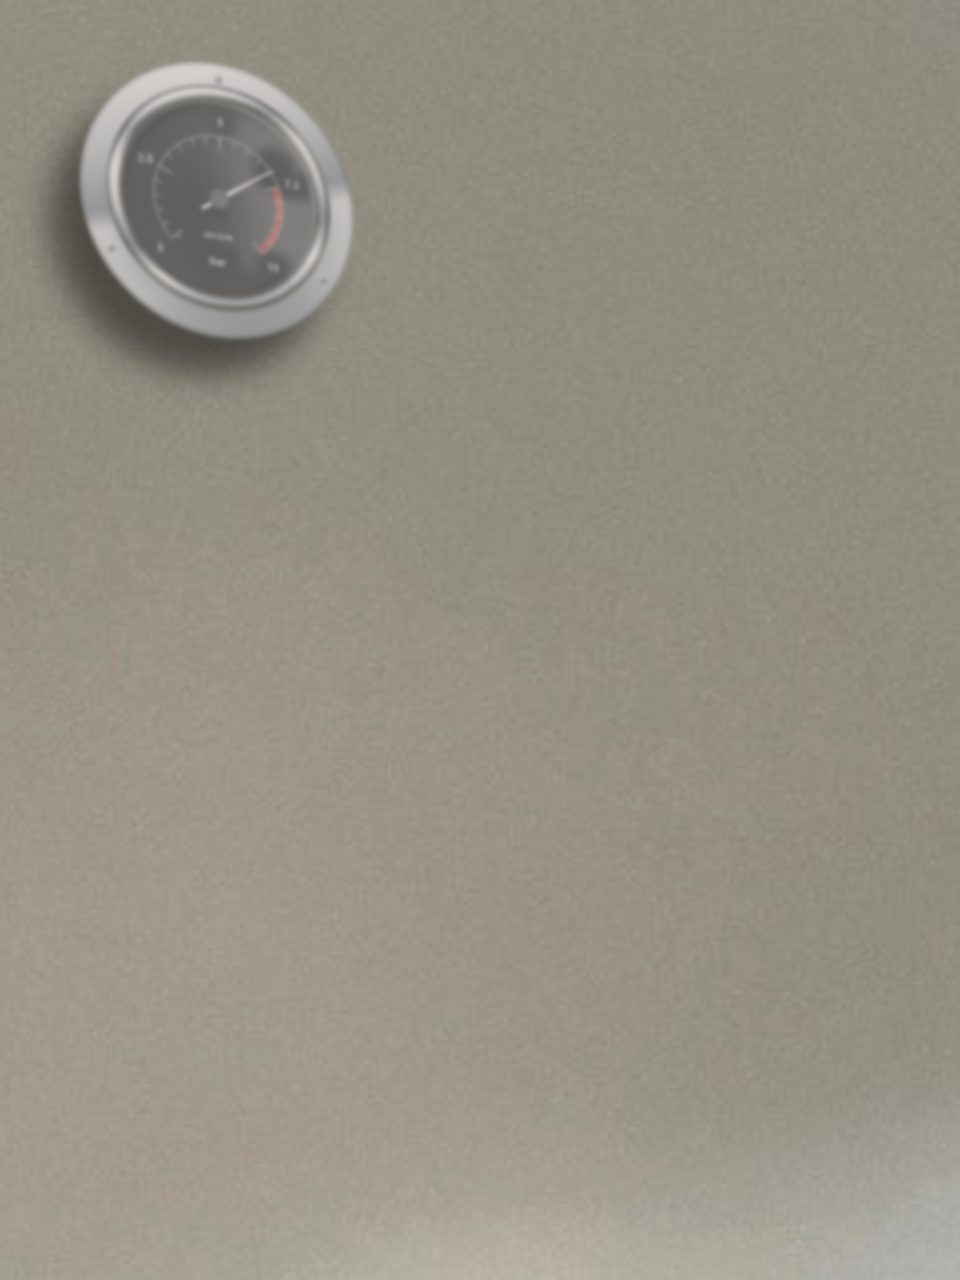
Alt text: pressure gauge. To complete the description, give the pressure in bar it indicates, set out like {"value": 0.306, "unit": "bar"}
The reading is {"value": 7, "unit": "bar"}
